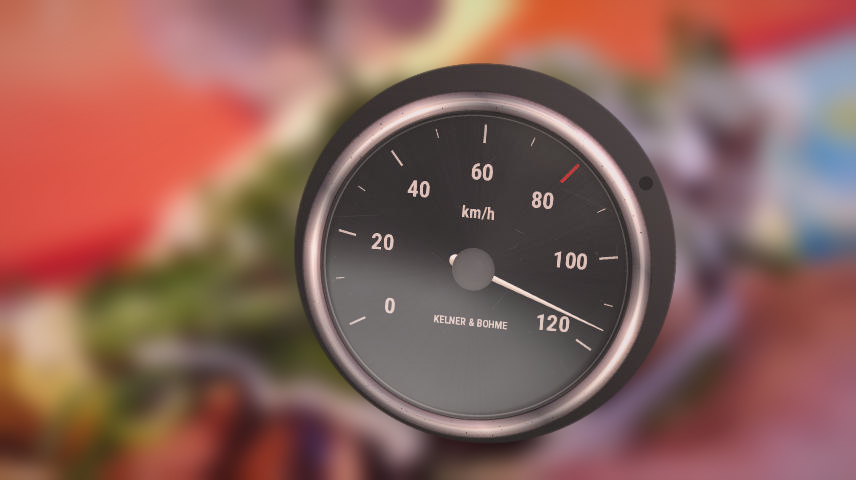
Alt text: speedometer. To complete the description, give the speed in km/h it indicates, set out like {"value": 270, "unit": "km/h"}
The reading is {"value": 115, "unit": "km/h"}
